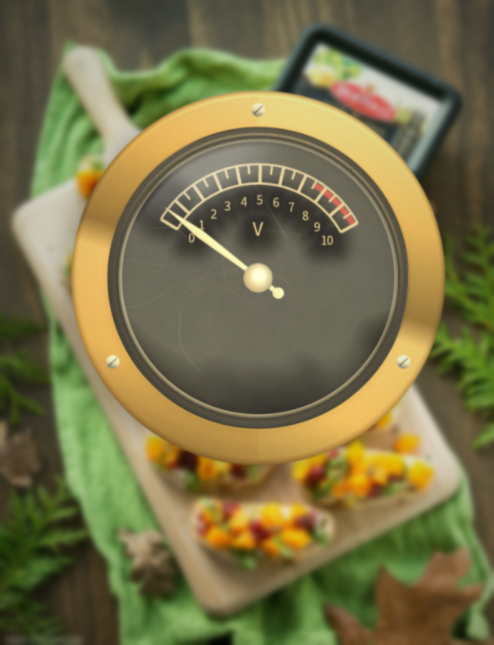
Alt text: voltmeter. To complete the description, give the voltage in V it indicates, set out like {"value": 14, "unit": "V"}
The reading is {"value": 0.5, "unit": "V"}
